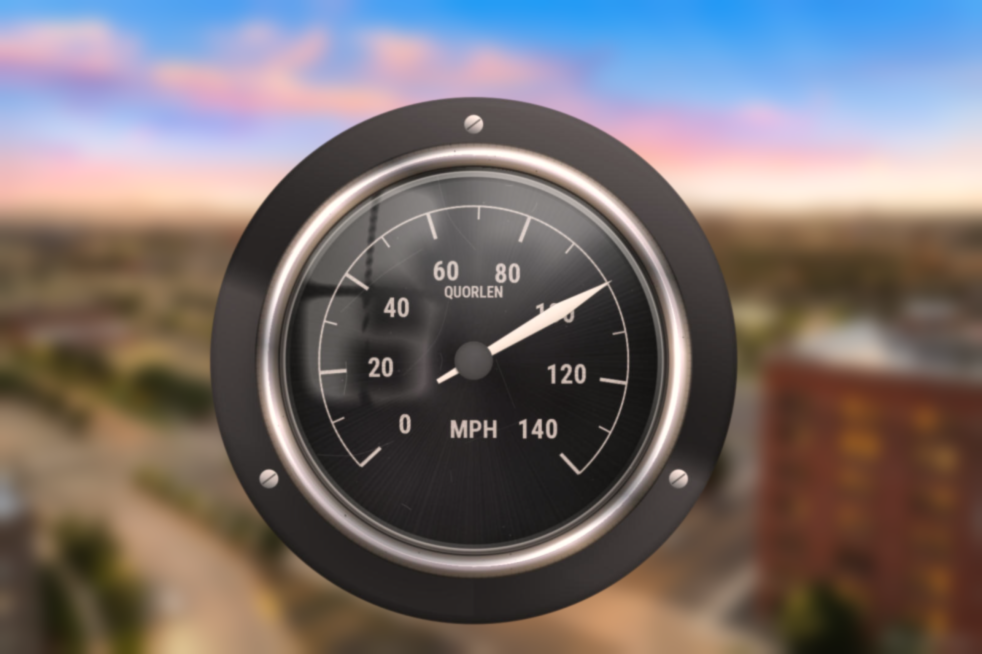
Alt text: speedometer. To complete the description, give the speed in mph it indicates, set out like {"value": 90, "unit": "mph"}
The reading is {"value": 100, "unit": "mph"}
